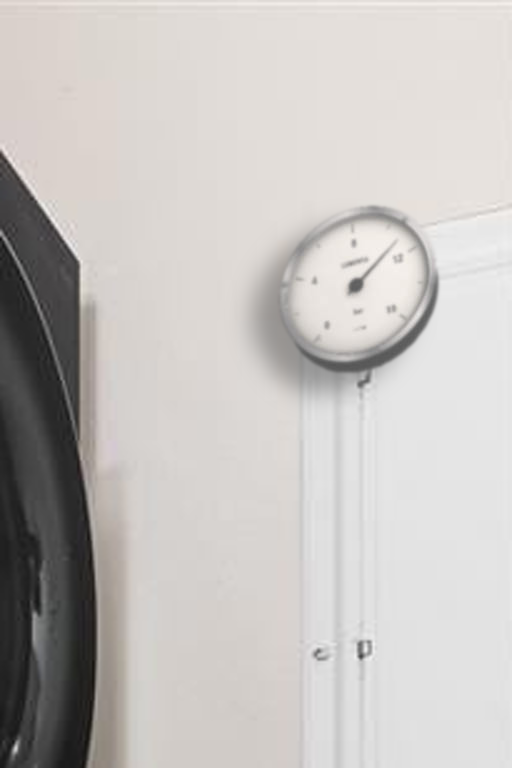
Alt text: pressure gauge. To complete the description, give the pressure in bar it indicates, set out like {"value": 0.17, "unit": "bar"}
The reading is {"value": 11, "unit": "bar"}
